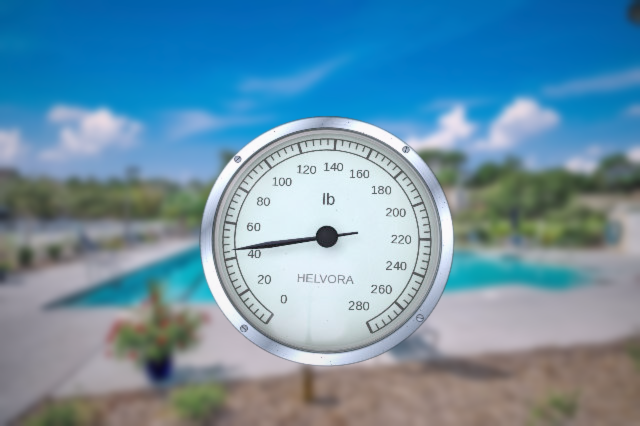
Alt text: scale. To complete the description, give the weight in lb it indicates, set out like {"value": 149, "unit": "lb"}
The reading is {"value": 44, "unit": "lb"}
